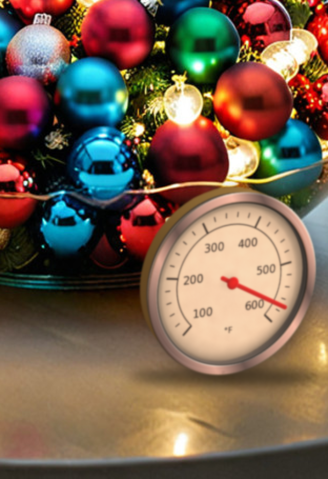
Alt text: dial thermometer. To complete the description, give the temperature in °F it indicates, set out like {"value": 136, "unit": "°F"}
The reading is {"value": 570, "unit": "°F"}
